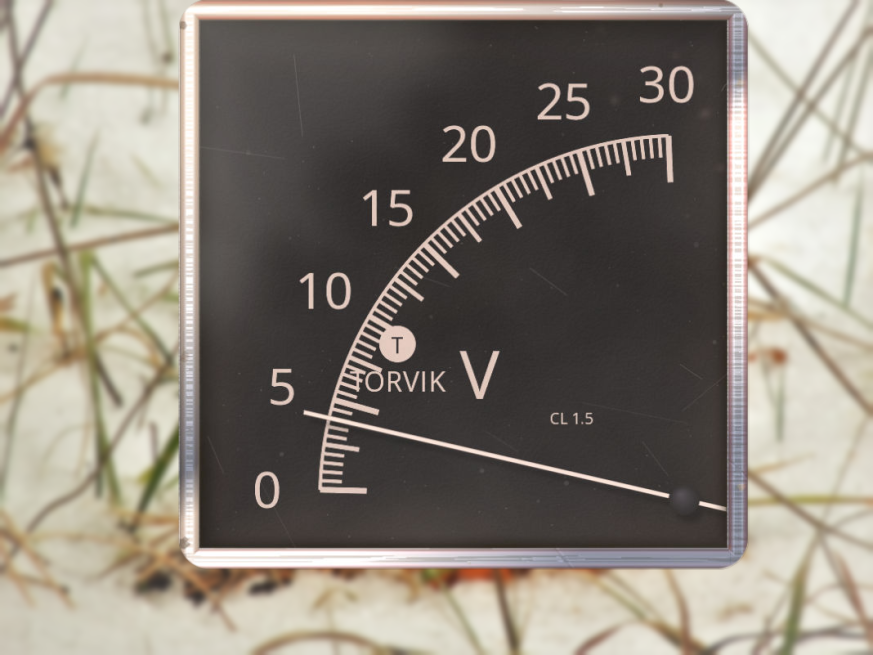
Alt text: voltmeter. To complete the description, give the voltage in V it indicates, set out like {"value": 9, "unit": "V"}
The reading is {"value": 4, "unit": "V"}
